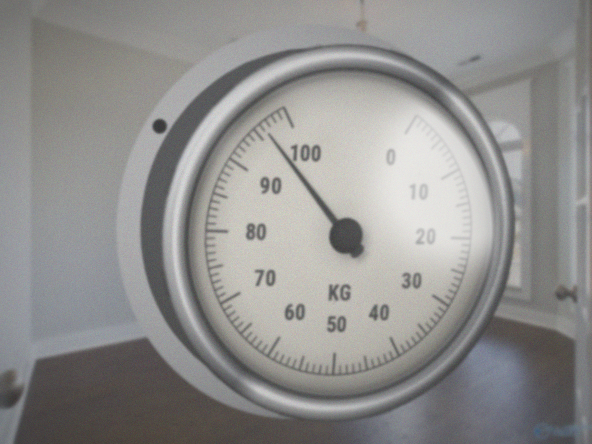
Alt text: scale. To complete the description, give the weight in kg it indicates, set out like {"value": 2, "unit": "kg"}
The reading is {"value": 96, "unit": "kg"}
